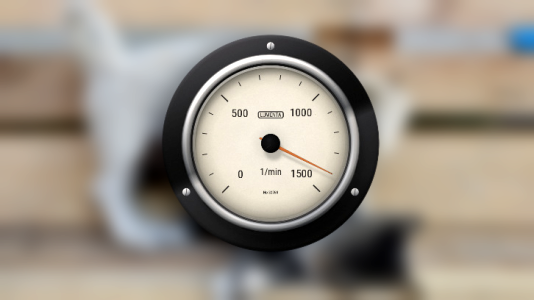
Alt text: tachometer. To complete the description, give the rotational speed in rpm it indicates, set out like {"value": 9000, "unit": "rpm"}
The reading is {"value": 1400, "unit": "rpm"}
